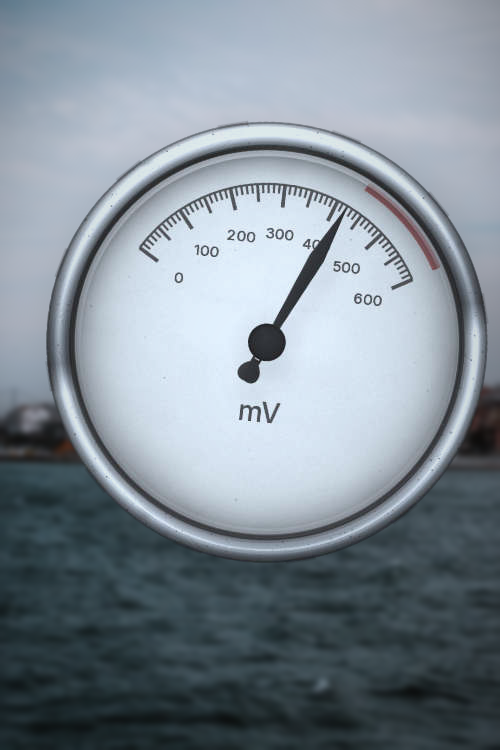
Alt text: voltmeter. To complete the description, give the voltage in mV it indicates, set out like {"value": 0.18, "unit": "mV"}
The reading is {"value": 420, "unit": "mV"}
